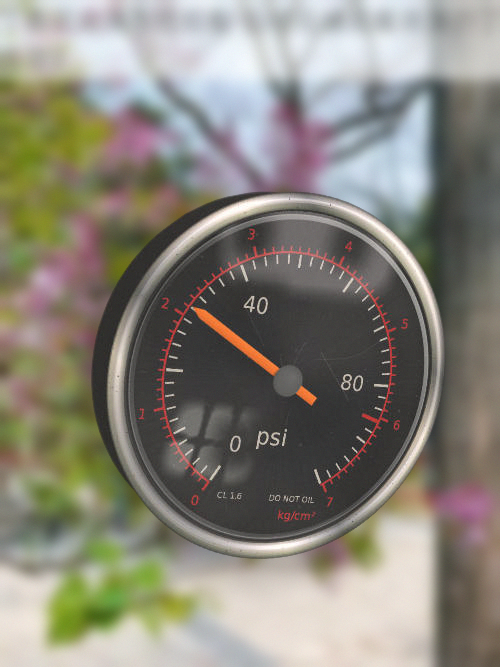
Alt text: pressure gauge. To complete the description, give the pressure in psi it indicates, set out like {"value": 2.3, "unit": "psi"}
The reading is {"value": 30, "unit": "psi"}
